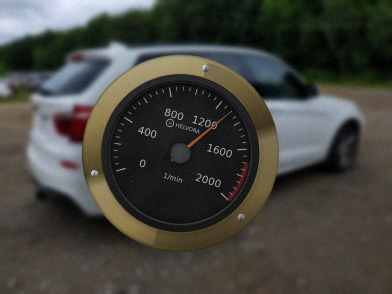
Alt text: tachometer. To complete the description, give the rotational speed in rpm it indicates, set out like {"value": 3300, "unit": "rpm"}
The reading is {"value": 1300, "unit": "rpm"}
